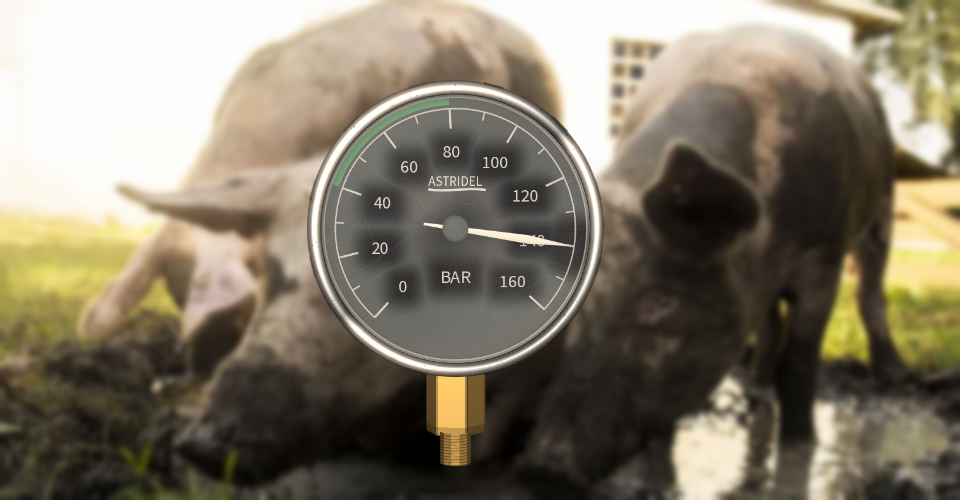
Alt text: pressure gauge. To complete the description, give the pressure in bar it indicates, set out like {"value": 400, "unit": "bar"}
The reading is {"value": 140, "unit": "bar"}
